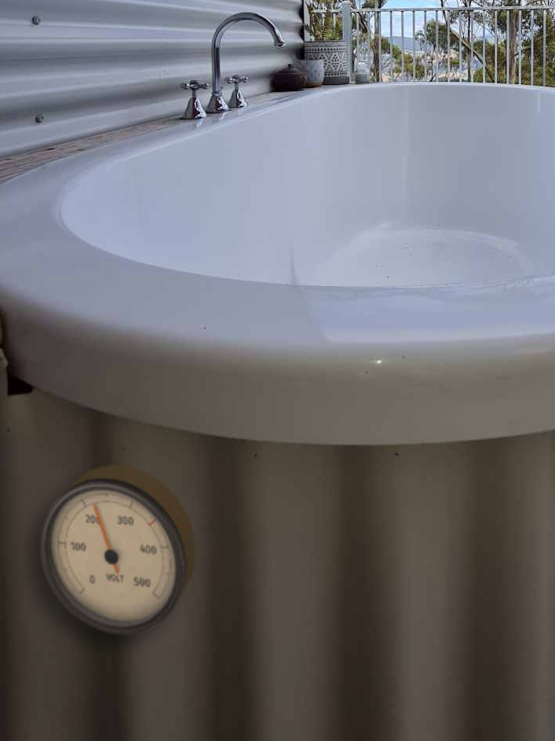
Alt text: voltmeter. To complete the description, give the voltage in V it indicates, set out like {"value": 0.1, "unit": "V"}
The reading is {"value": 225, "unit": "V"}
